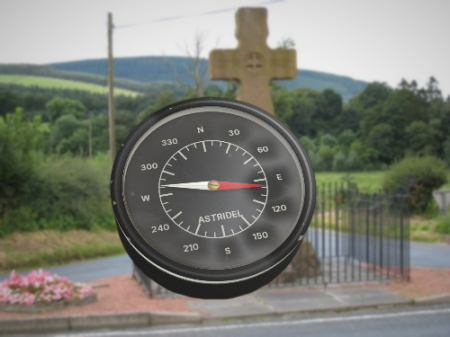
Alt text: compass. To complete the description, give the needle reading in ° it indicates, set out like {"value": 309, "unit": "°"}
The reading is {"value": 100, "unit": "°"}
